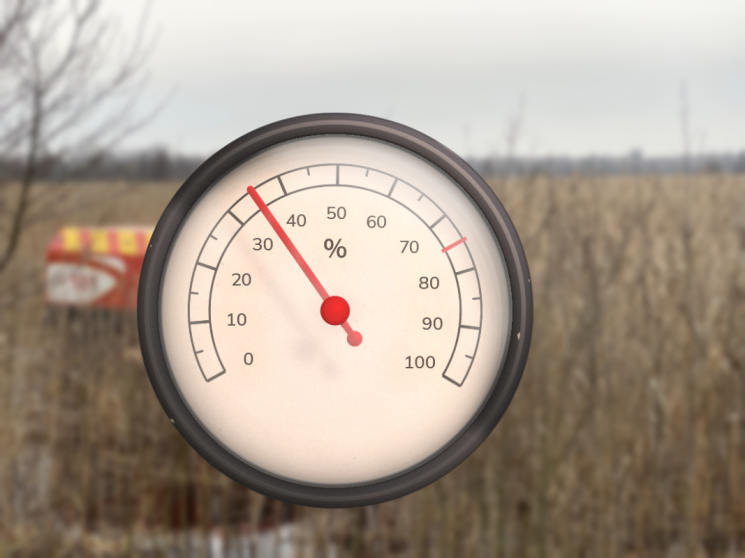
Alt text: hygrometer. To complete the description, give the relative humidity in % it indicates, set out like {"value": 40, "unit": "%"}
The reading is {"value": 35, "unit": "%"}
